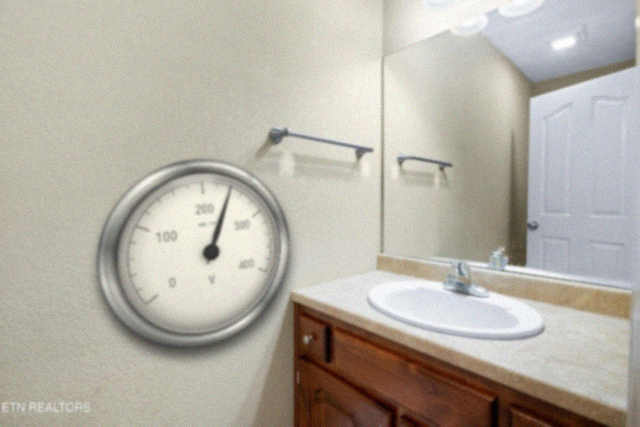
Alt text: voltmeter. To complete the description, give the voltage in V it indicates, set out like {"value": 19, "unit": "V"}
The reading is {"value": 240, "unit": "V"}
